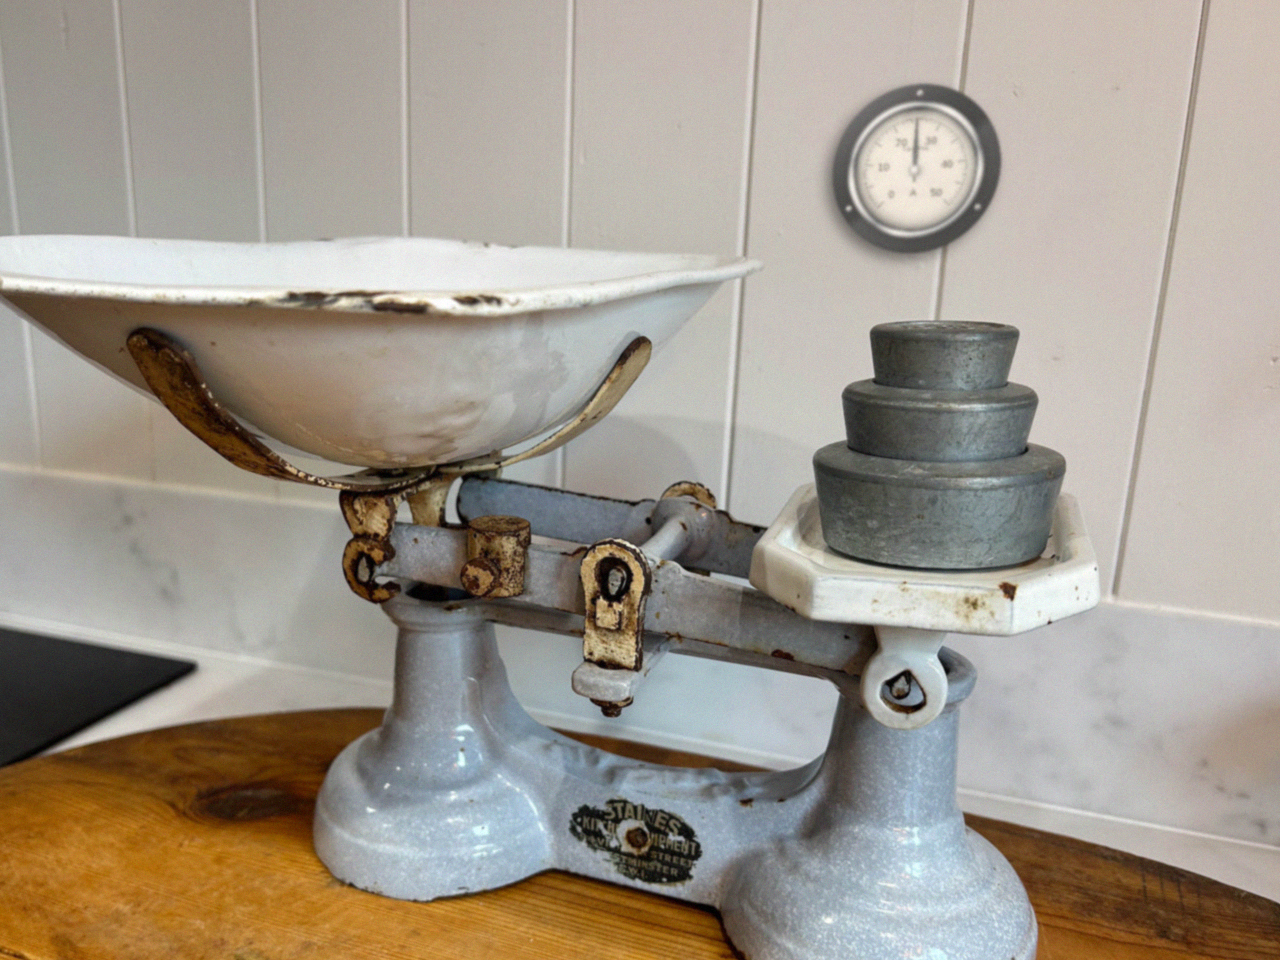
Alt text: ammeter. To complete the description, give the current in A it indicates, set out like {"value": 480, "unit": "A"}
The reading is {"value": 25, "unit": "A"}
